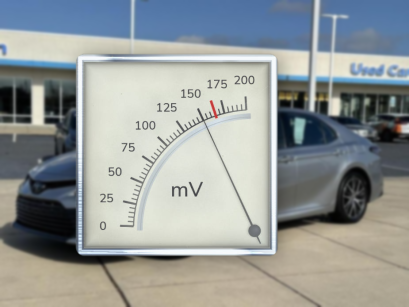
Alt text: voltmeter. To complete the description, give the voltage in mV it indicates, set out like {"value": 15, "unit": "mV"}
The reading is {"value": 150, "unit": "mV"}
